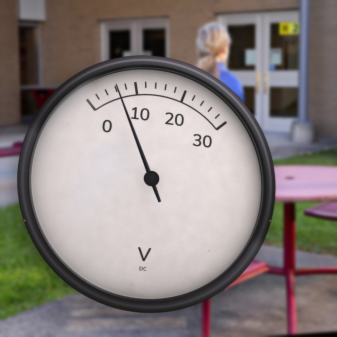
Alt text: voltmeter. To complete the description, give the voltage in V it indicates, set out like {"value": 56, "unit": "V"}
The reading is {"value": 6, "unit": "V"}
